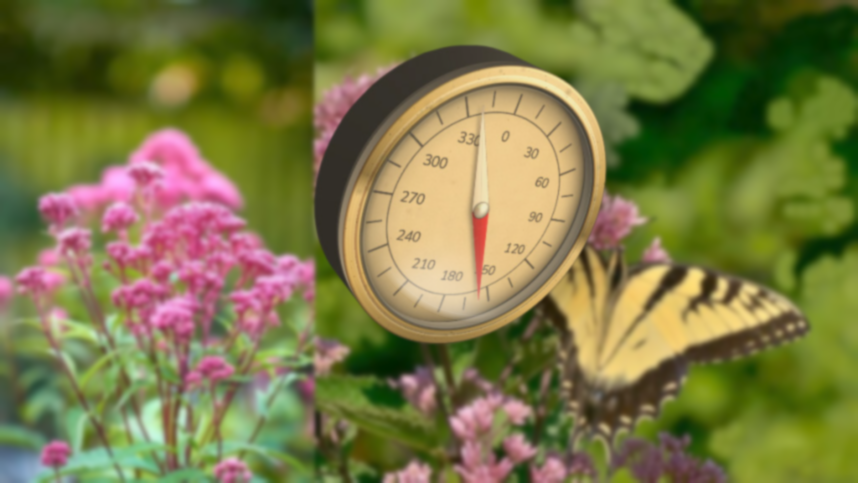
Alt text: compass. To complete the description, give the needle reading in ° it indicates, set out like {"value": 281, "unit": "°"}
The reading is {"value": 157.5, "unit": "°"}
